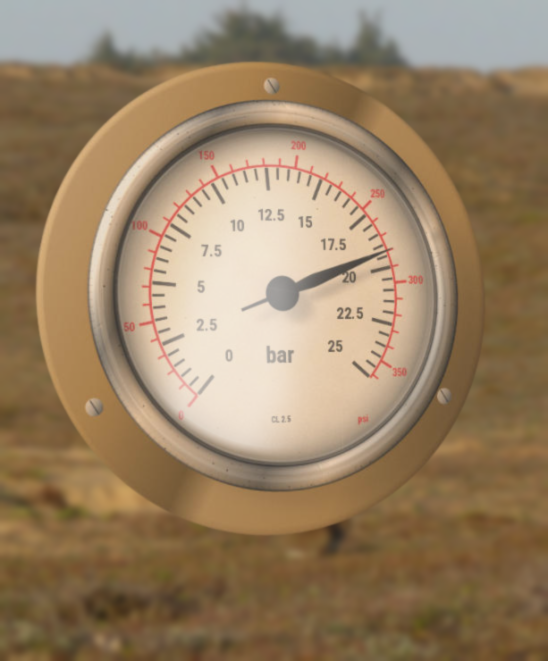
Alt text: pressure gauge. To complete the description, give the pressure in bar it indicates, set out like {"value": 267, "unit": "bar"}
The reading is {"value": 19.25, "unit": "bar"}
